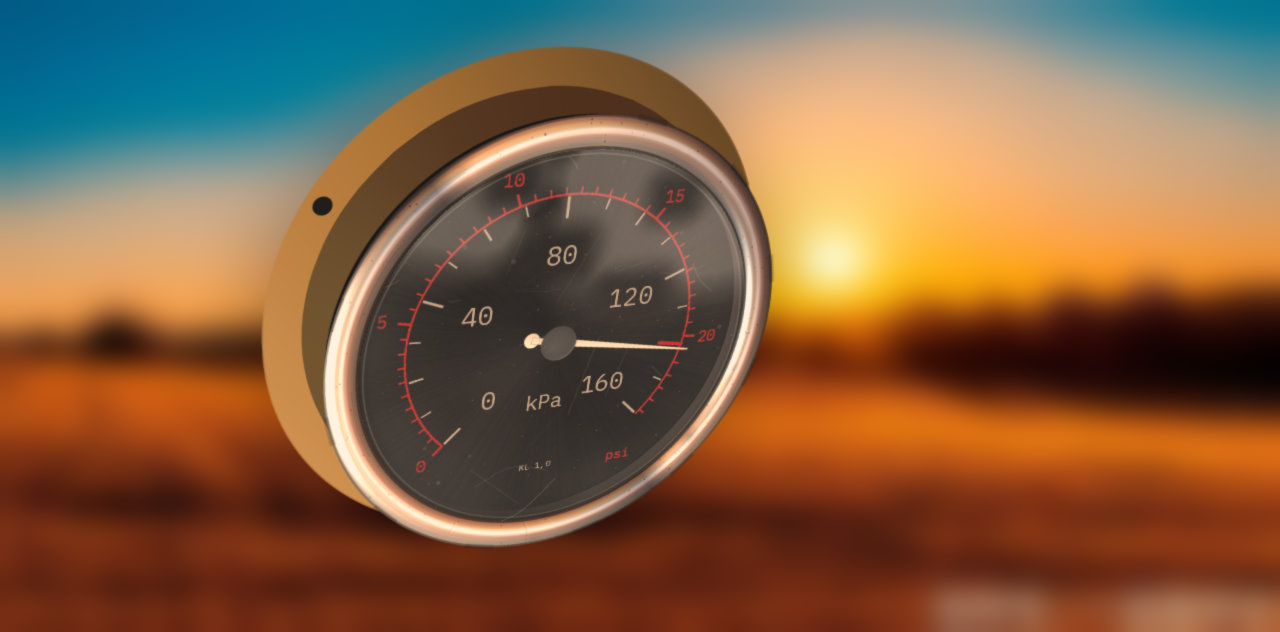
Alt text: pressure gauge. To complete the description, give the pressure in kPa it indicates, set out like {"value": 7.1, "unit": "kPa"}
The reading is {"value": 140, "unit": "kPa"}
